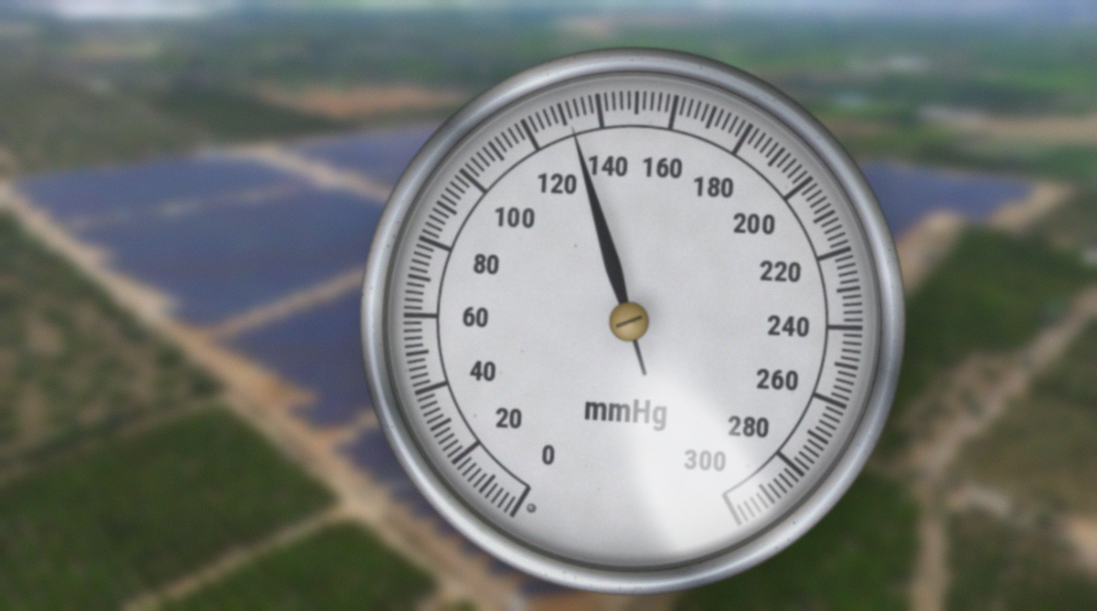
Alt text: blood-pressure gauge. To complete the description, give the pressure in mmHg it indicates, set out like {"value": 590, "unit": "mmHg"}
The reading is {"value": 132, "unit": "mmHg"}
